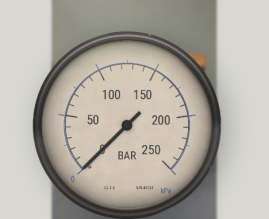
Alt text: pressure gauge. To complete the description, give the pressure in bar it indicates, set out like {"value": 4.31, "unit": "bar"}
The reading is {"value": 0, "unit": "bar"}
